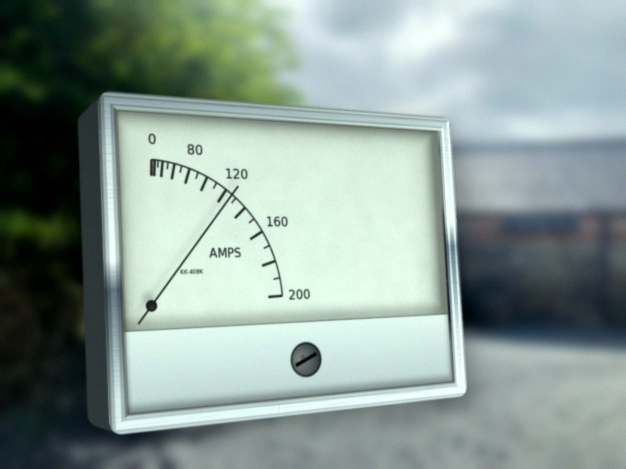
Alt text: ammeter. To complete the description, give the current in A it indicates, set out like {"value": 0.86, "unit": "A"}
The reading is {"value": 125, "unit": "A"}
